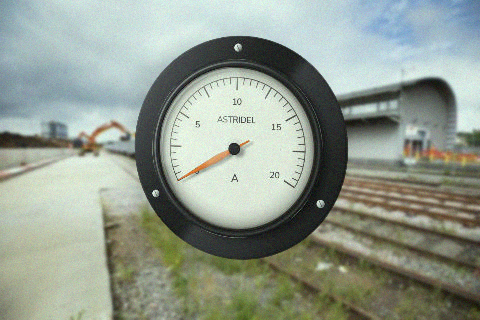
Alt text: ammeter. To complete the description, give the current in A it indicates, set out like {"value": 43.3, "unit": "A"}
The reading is {"value": 0, "unit": "A"}
